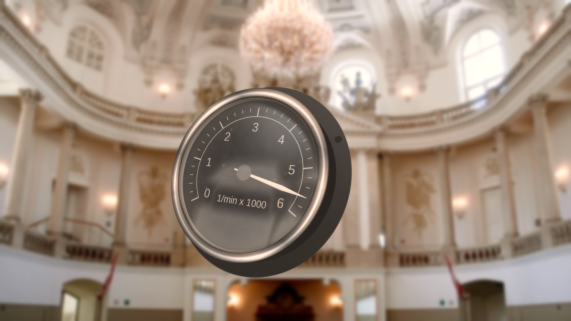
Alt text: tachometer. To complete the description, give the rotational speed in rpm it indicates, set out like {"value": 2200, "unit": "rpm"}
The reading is {"value": 5600, "unit": "rpm"}
